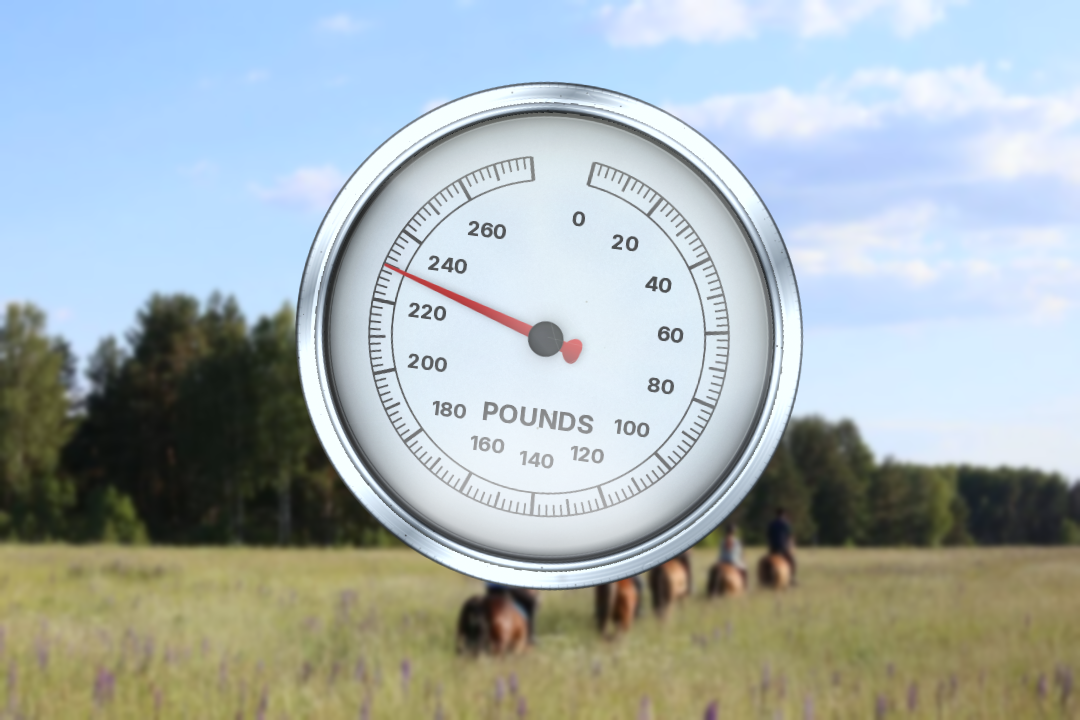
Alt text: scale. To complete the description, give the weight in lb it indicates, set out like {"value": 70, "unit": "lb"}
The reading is {"value": 230, "unit": "lb"}
